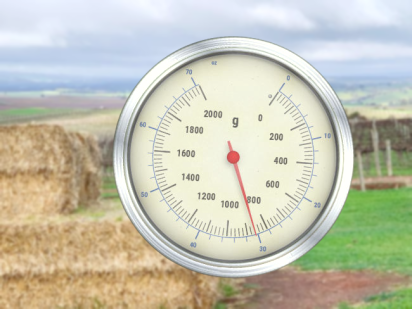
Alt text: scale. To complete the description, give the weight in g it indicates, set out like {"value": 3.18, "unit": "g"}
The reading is {"value": 860, "unit": "g"}
